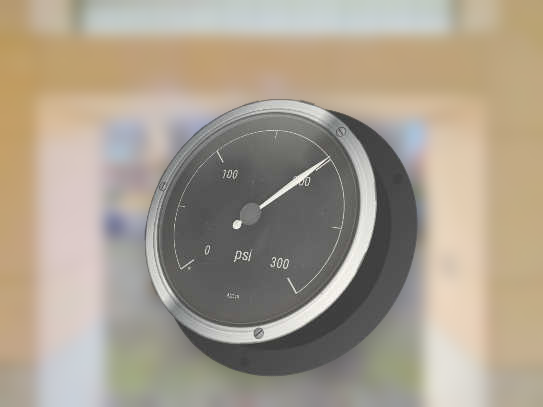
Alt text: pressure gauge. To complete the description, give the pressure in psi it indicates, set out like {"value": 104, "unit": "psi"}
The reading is {"value": 200, "unit": "psi"}
